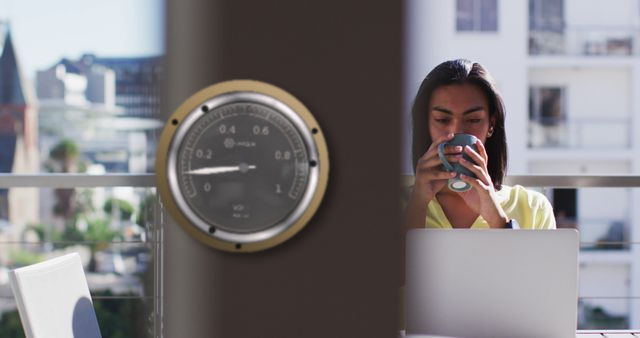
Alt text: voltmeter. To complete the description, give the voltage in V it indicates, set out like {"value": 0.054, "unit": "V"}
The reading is {"value": 0.1, "unit": "V"}
